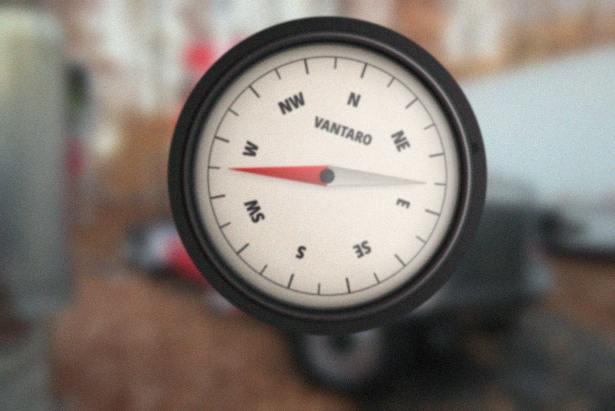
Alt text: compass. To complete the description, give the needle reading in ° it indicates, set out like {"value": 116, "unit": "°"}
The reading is {"value": 255, "unit": "°"}
